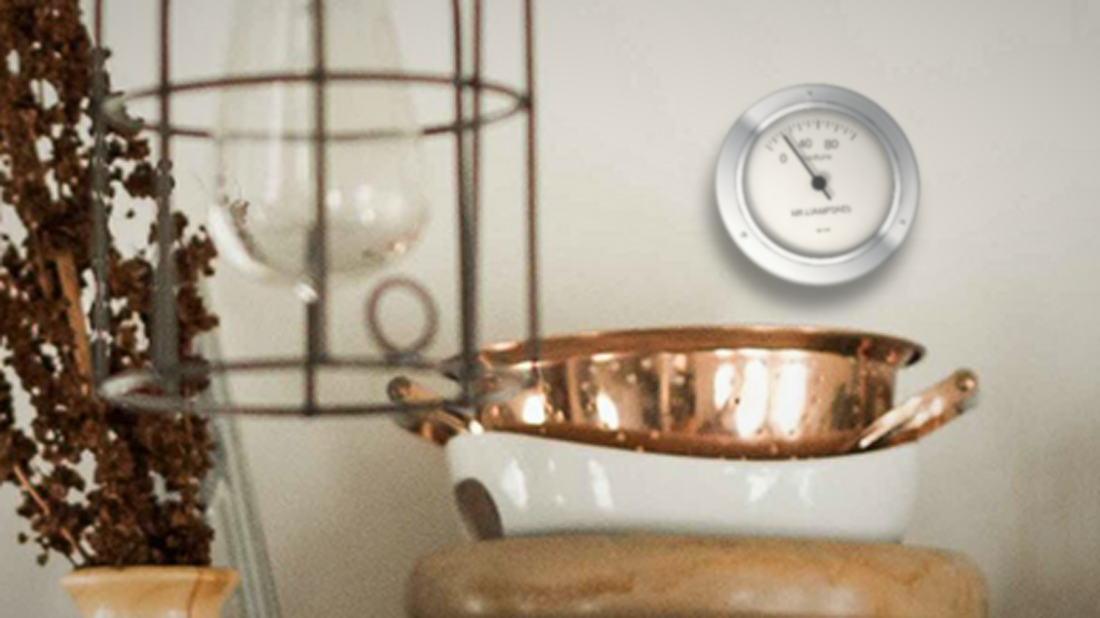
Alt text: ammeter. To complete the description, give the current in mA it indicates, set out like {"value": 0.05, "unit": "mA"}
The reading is {"value": 20, "unit": "mA"}
